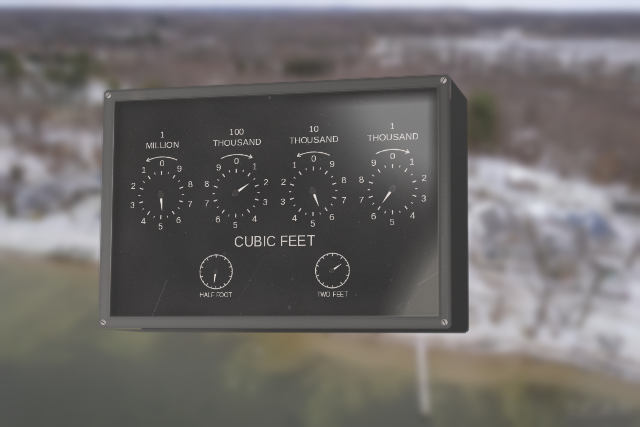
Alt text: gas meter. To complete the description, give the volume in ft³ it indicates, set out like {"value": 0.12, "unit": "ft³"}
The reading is {"value": 515600, "unit": "ft³"}
